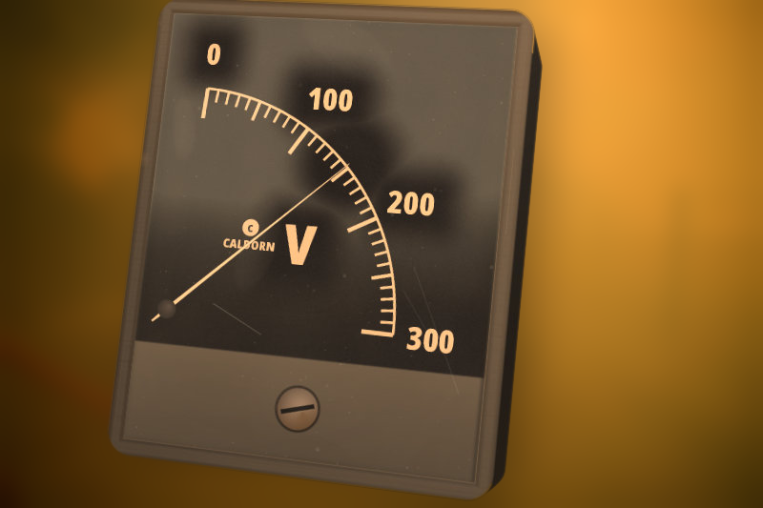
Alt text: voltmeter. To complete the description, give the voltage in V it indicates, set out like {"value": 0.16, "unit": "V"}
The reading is {"value": 150, "unit": "V"}
